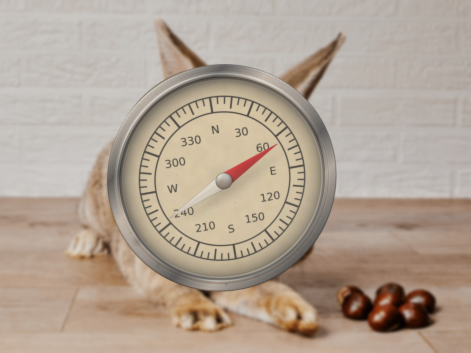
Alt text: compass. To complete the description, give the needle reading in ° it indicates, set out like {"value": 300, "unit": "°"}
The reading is {"value": 65, "unit": "°"}
